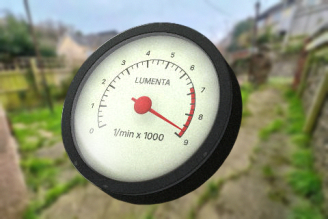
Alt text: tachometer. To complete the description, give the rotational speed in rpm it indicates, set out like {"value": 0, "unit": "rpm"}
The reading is {"value": 8750, "unit": "rpm"}
